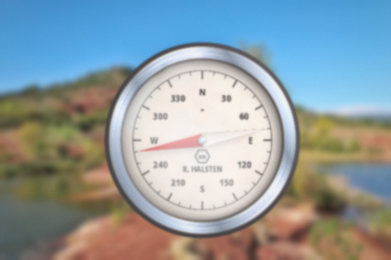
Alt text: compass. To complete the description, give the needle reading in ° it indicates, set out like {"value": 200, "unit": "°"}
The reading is {"value": 260, "unit": "°"}
